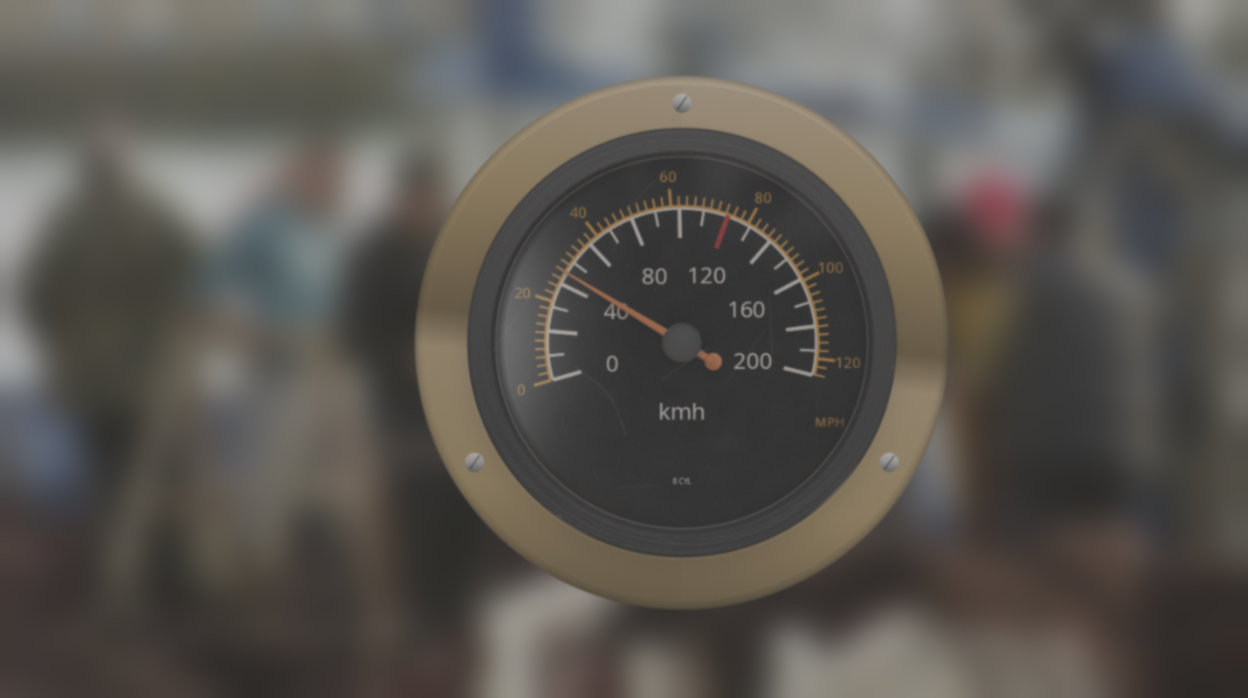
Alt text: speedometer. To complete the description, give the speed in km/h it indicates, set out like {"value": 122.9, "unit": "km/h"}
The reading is {"value": 45, "unit": "km/h"}
